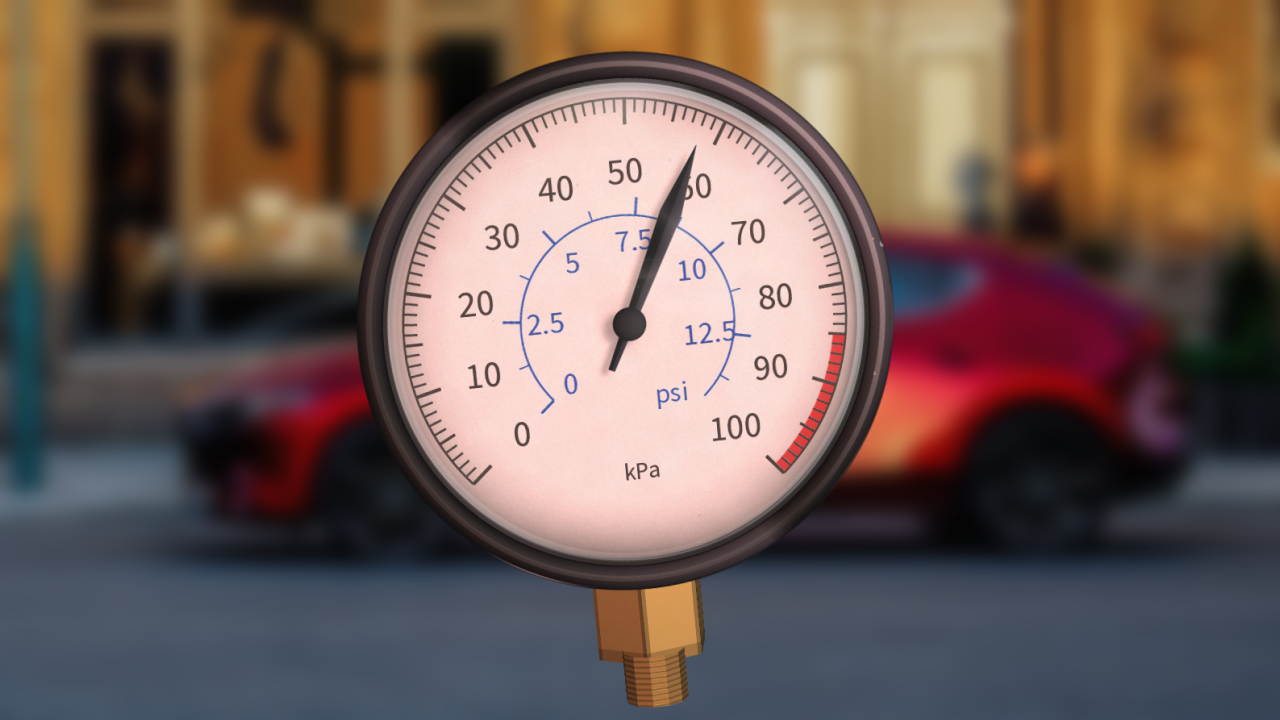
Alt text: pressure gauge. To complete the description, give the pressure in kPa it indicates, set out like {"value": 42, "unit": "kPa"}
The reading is {"value": 58, "unit": "kPa"}
